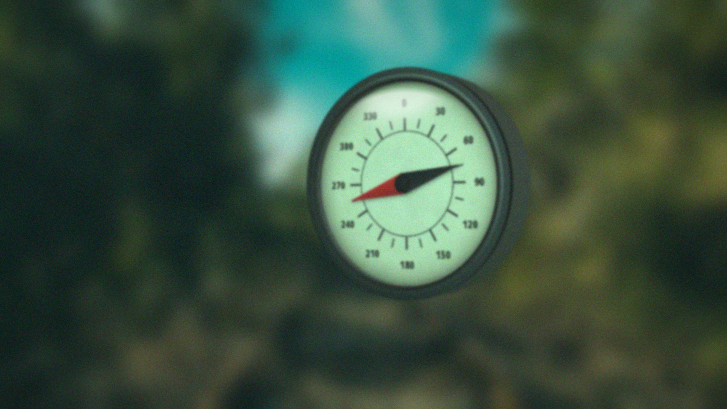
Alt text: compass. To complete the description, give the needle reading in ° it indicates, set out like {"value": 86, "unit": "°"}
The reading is {"value": 255, "unit": "°"}
